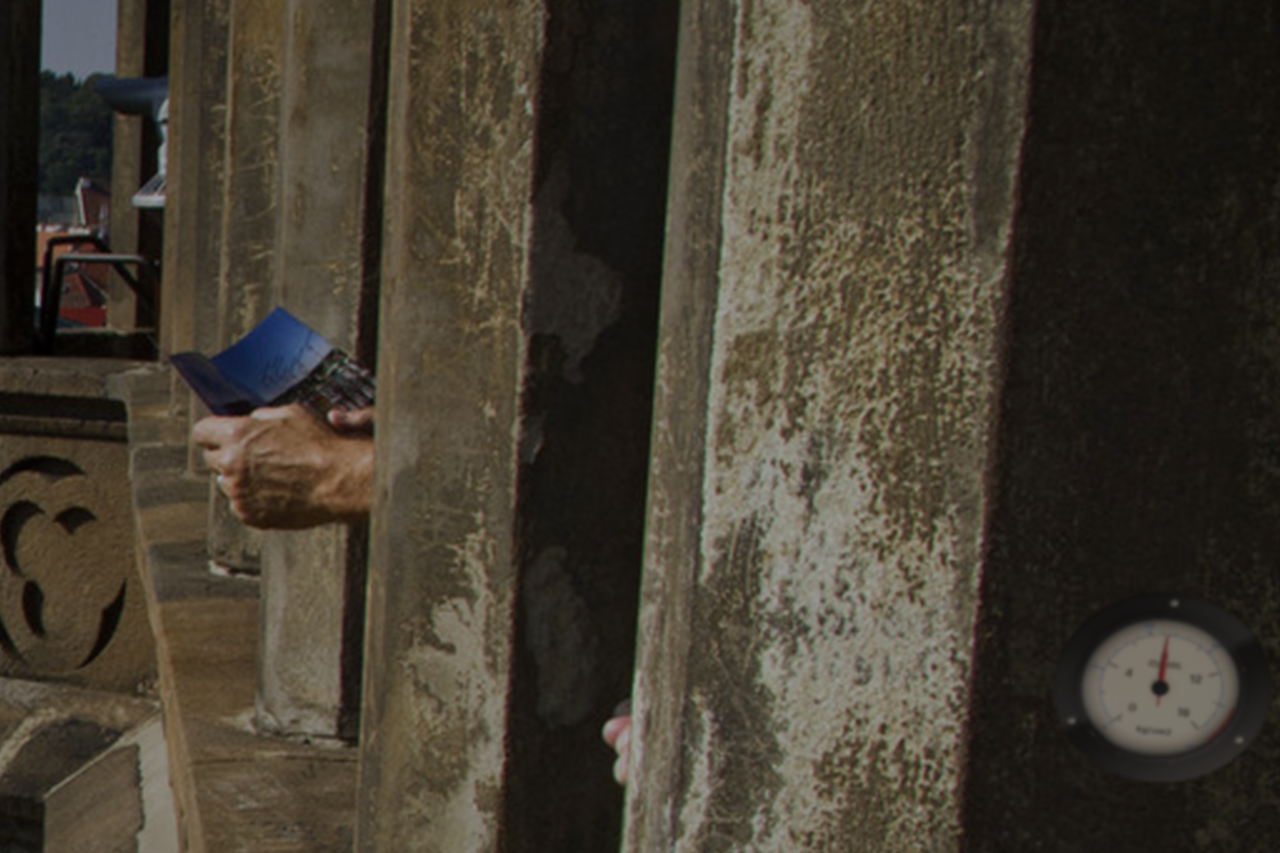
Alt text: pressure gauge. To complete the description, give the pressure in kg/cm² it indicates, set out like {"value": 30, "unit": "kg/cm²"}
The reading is {"value": 8, "unit": "kg/cm²"}
